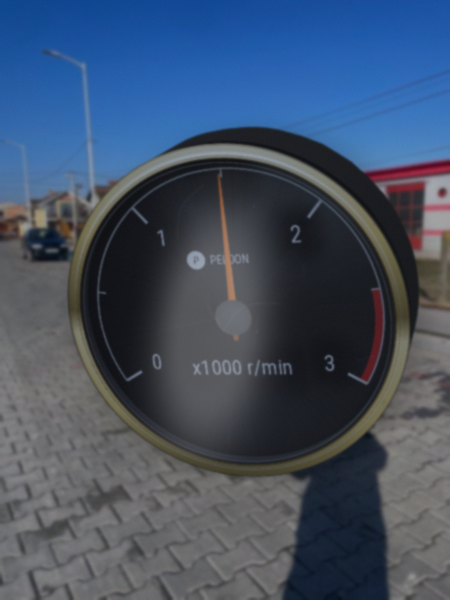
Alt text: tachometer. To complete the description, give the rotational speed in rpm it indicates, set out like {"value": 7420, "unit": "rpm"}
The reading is {"value": 1500, "unit": "rpm"}
